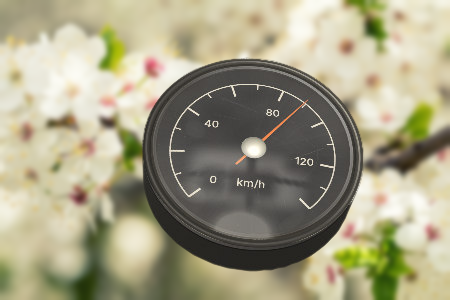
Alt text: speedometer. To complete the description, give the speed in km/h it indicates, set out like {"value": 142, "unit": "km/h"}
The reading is {"value": 90, "unit": "km/h"}
